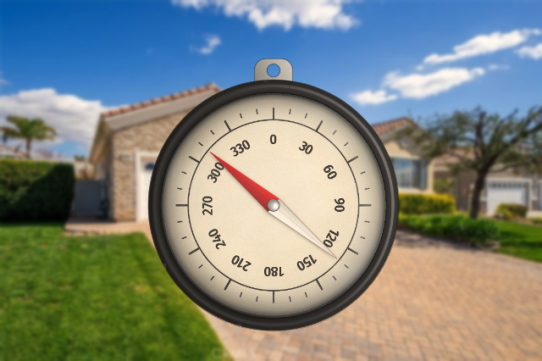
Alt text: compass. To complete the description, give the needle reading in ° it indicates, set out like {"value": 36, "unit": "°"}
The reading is {"value": 310, "unit": "°"}
